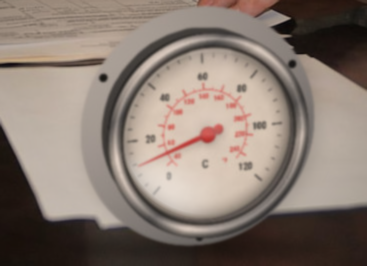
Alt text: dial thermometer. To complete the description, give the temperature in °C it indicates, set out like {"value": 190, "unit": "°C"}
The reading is {"value": 12, "unit": "°C"}
